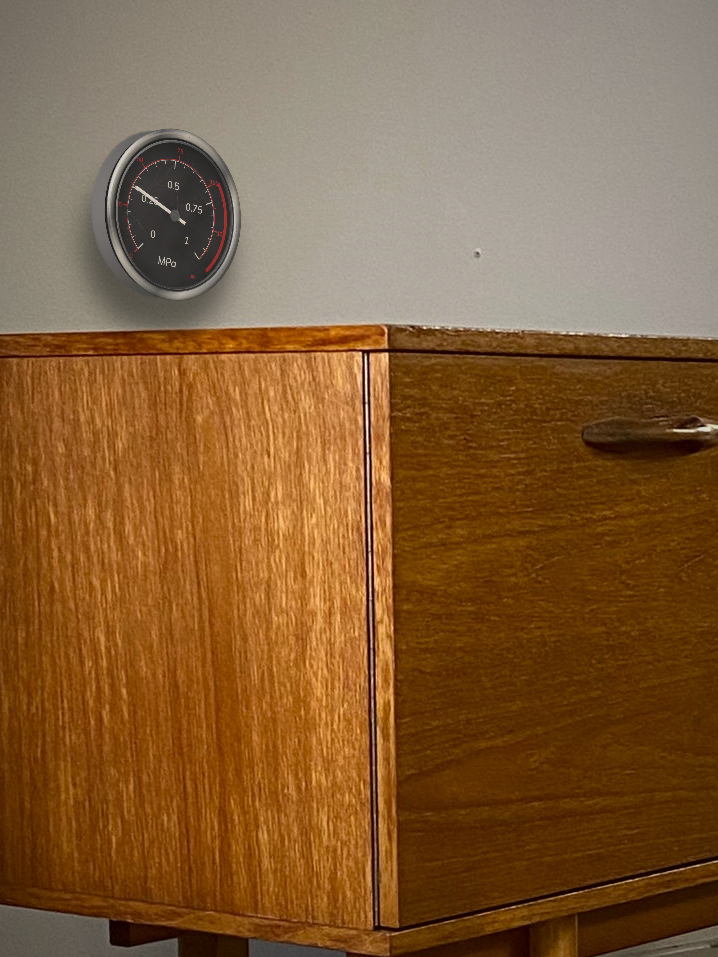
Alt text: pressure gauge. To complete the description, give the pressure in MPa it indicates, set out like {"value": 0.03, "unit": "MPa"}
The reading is {"value": 0.25, "unit": "MPa"}
